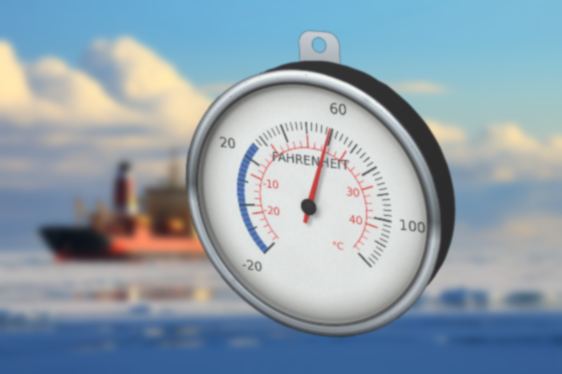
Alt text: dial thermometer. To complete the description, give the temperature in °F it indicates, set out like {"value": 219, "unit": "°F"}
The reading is {"value": 60, "unit": "°F"}
